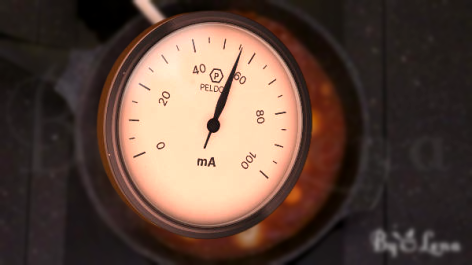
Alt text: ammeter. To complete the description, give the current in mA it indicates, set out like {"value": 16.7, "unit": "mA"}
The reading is {"value": 55, "unit": "mA"}
